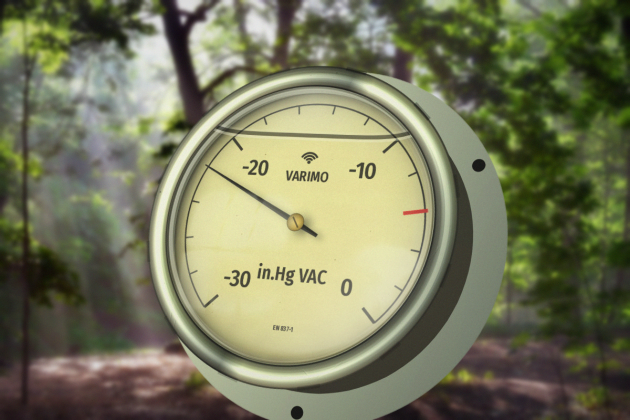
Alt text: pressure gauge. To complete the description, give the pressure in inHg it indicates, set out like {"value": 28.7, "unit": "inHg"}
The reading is {"value": -22, "unit": "inHg"}
